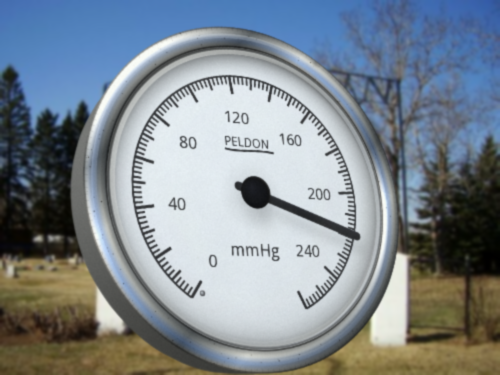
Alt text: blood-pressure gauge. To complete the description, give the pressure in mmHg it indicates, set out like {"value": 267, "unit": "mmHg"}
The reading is {"value": 220, "unit": "mmHg"}
